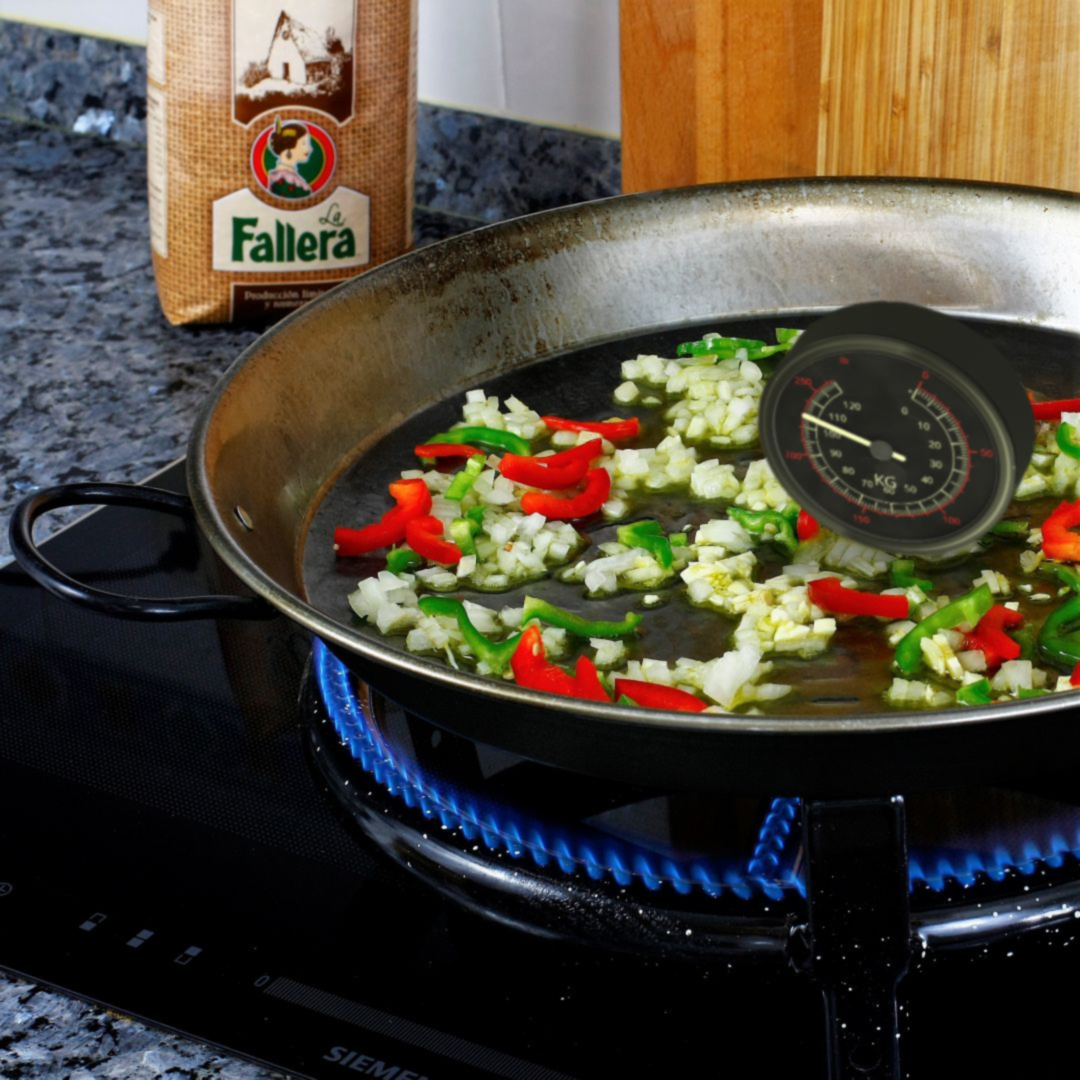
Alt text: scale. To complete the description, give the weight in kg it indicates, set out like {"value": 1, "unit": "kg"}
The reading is {"value": 105, "unit": "kg"}
